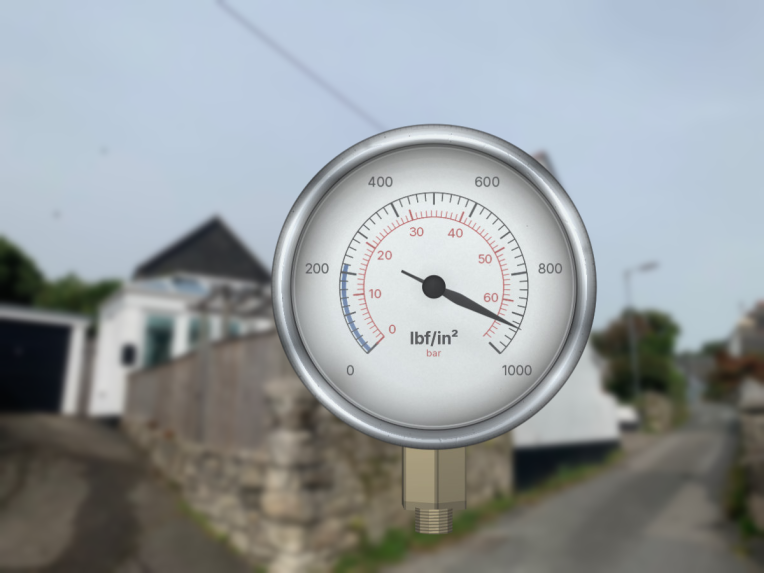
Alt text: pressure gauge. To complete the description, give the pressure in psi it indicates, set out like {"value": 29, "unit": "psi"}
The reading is {"value": 930, "unit": "psi"}
